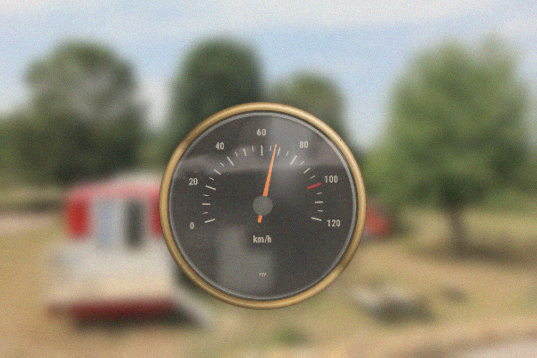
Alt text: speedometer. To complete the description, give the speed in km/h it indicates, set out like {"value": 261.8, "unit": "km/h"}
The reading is {"value": 67.5, "unit": "km/h"}
